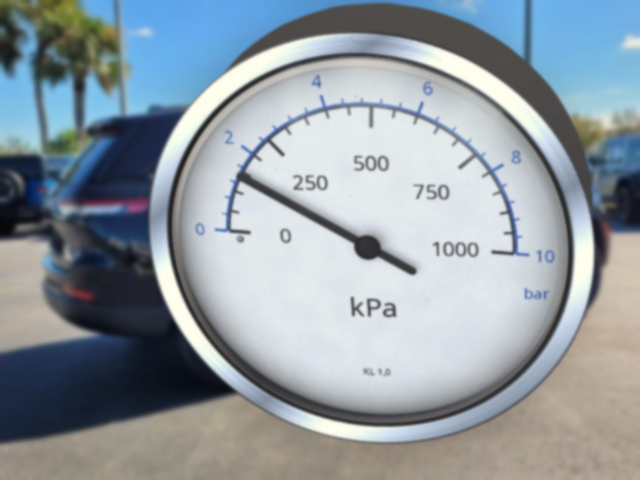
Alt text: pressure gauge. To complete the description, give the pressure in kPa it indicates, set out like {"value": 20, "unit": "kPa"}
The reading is {"value": 150, "unit": "kPa"}
